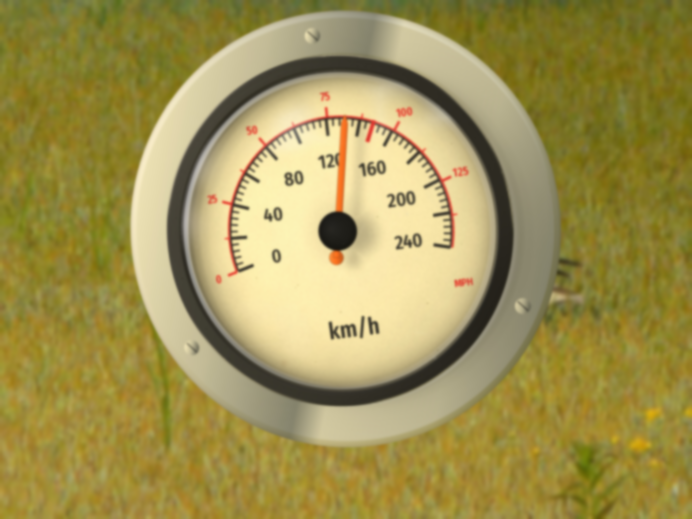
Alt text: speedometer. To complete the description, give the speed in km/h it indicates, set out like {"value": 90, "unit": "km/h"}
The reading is {"value": 132, "unit": "km/h"}
